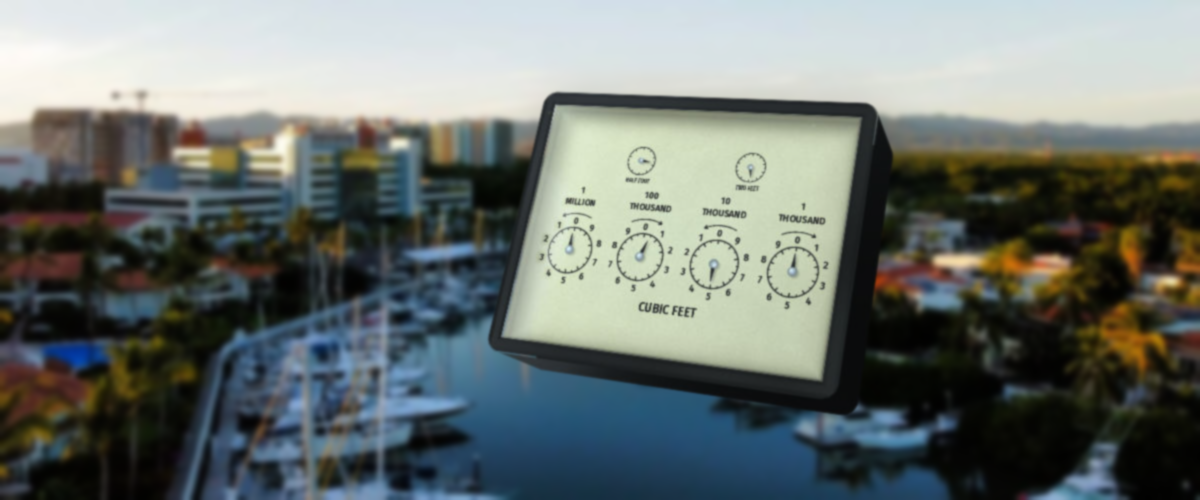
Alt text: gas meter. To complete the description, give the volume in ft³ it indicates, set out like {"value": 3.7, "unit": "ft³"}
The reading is {"value": 5000, "unit": "ft³"}
